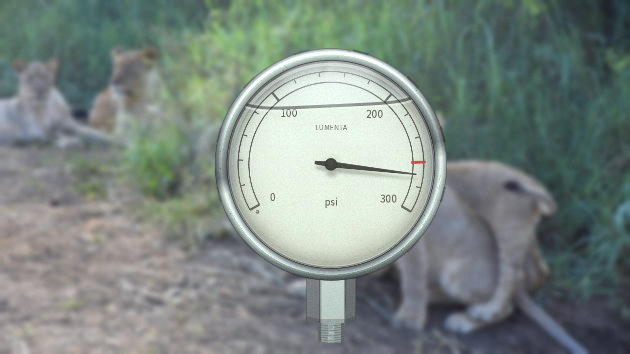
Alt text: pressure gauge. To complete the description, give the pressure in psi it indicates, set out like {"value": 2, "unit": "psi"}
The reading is {"value": 270, "unit": "psi"}
